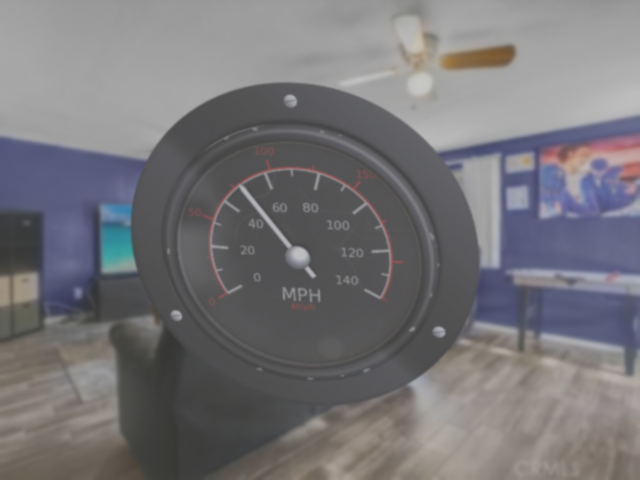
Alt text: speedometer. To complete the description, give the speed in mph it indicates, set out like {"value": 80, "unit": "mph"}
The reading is {"value": 50, "unit": "mph"}
